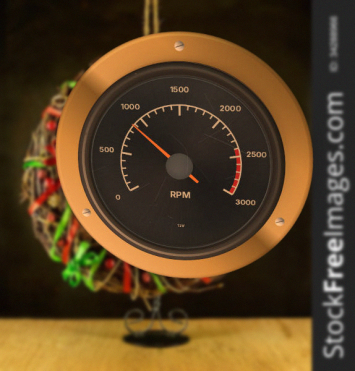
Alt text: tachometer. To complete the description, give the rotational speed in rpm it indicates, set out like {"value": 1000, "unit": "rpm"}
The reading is {"value": 900, "unit": "rpm"}
